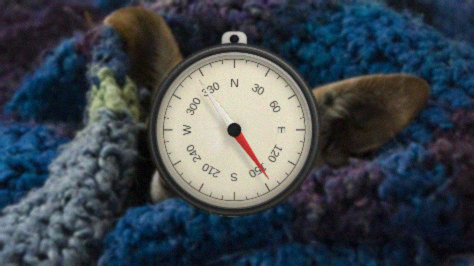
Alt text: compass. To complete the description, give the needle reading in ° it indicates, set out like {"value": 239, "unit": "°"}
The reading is {"value": 145, "unit": "°"}
